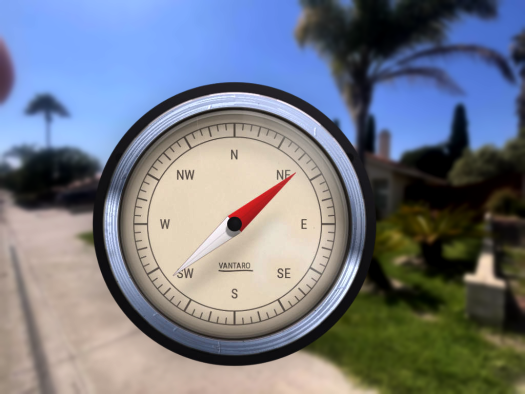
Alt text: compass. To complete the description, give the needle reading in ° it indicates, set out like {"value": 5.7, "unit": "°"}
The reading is {"value": 50, "unit": "°"}
